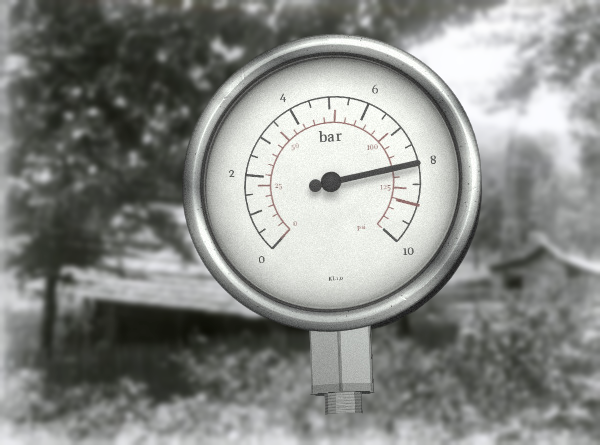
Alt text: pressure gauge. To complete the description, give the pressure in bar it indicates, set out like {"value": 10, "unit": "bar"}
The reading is {"value": 8, "unit": "bar"}
